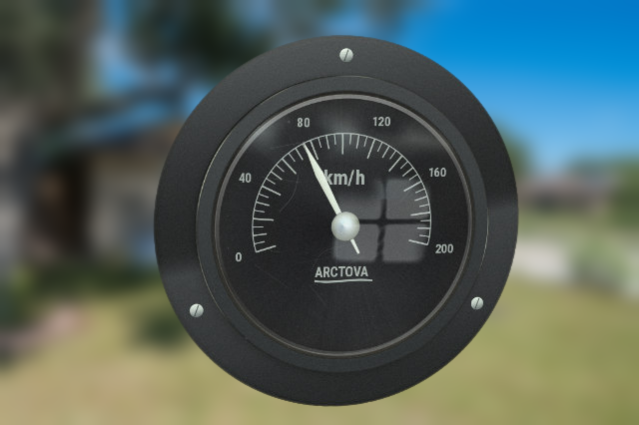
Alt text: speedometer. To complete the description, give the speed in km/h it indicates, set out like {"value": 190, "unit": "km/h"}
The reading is {"value": 75, "unit": "km/h"}
